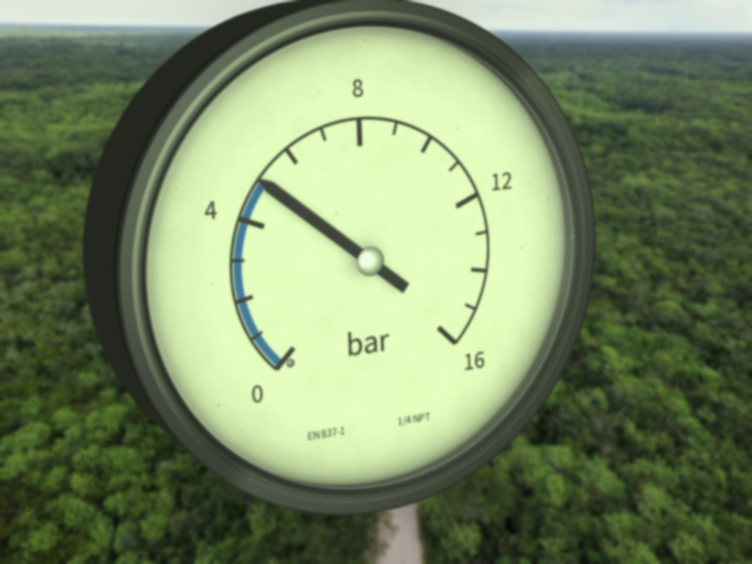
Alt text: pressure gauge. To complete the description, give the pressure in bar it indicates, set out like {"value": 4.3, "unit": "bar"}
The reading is {"value": 5, "unit": "bar"}
